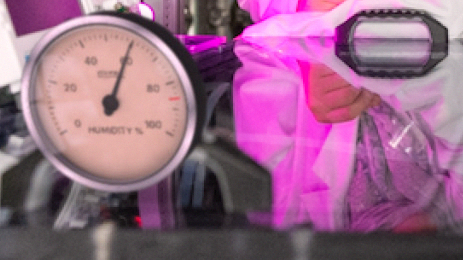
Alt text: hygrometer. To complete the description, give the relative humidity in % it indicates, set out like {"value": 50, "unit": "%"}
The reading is {"value": 60, "unit": "%"}
